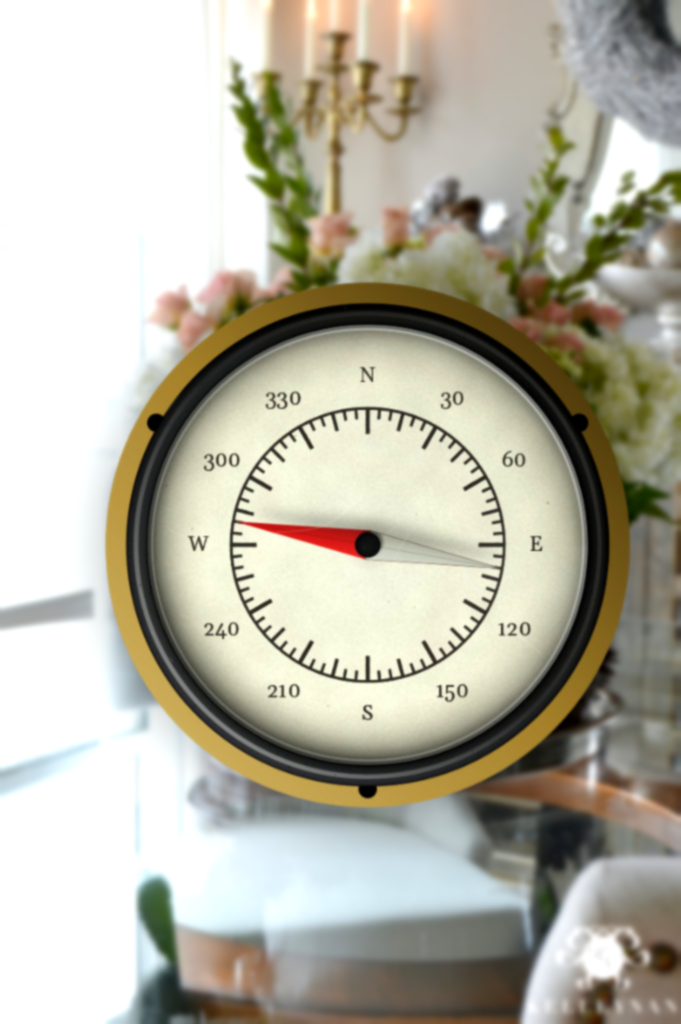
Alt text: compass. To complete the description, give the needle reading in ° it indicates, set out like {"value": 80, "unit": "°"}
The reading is {"value": 280, "unit": "°"}
